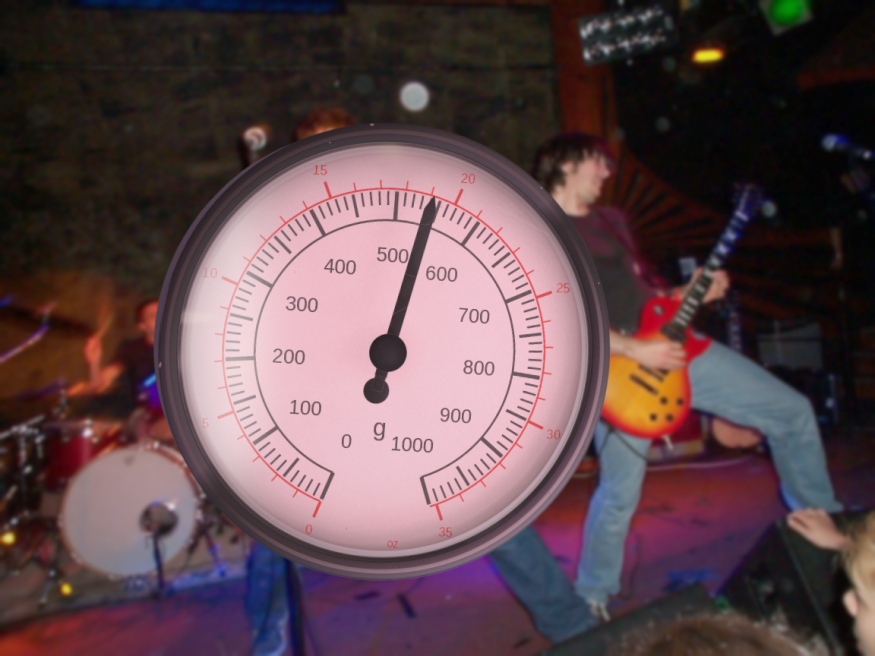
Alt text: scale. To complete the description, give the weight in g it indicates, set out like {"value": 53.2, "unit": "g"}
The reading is {"value": 540, "unit": "g"}
